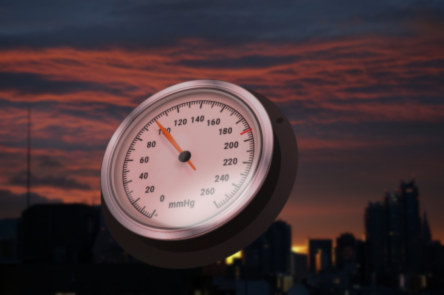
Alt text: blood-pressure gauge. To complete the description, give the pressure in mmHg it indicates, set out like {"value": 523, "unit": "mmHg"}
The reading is {"value": 100, "unit": "mmHg"}
